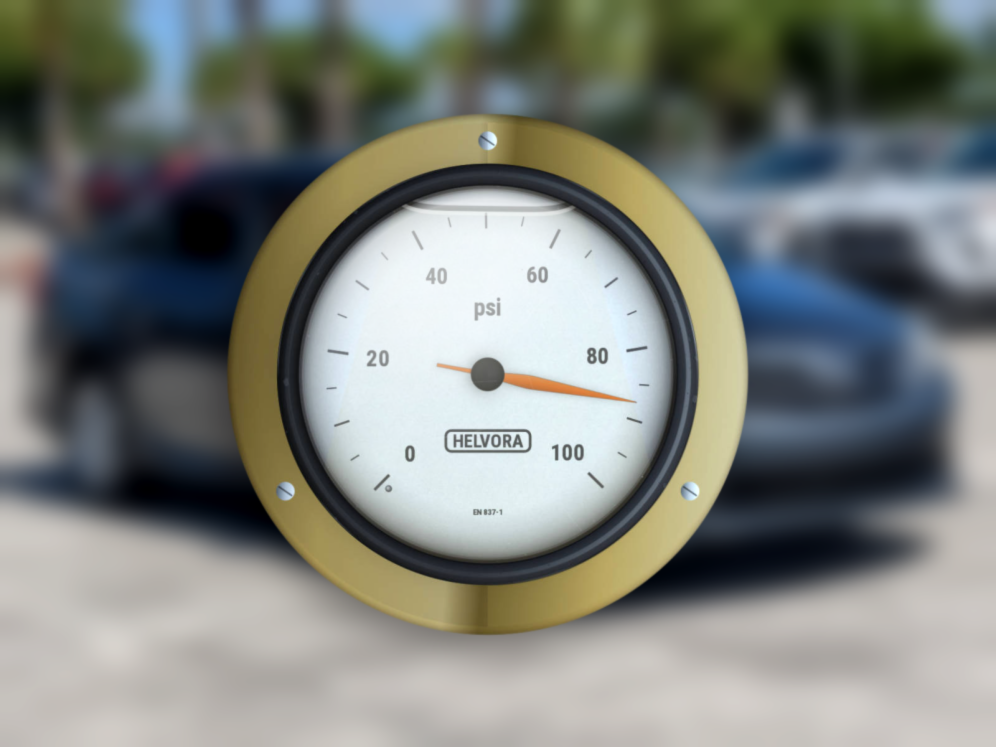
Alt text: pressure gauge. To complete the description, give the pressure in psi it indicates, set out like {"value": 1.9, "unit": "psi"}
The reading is {"value": 87.5, "unit": "psi"}
